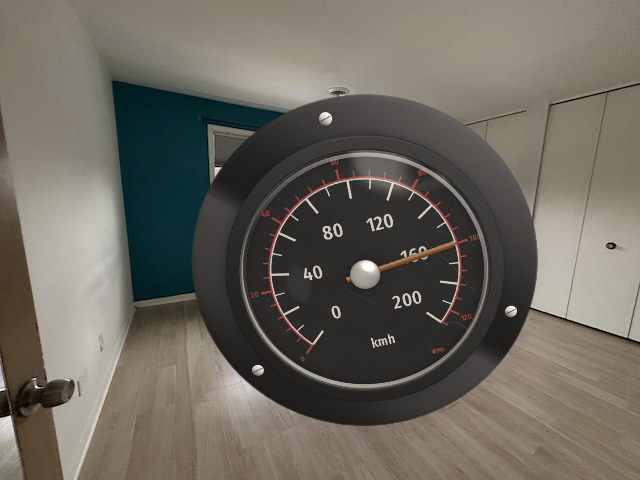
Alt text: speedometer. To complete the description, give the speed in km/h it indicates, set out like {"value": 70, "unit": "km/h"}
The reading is {"value": 160, "unit": "km/h"}
